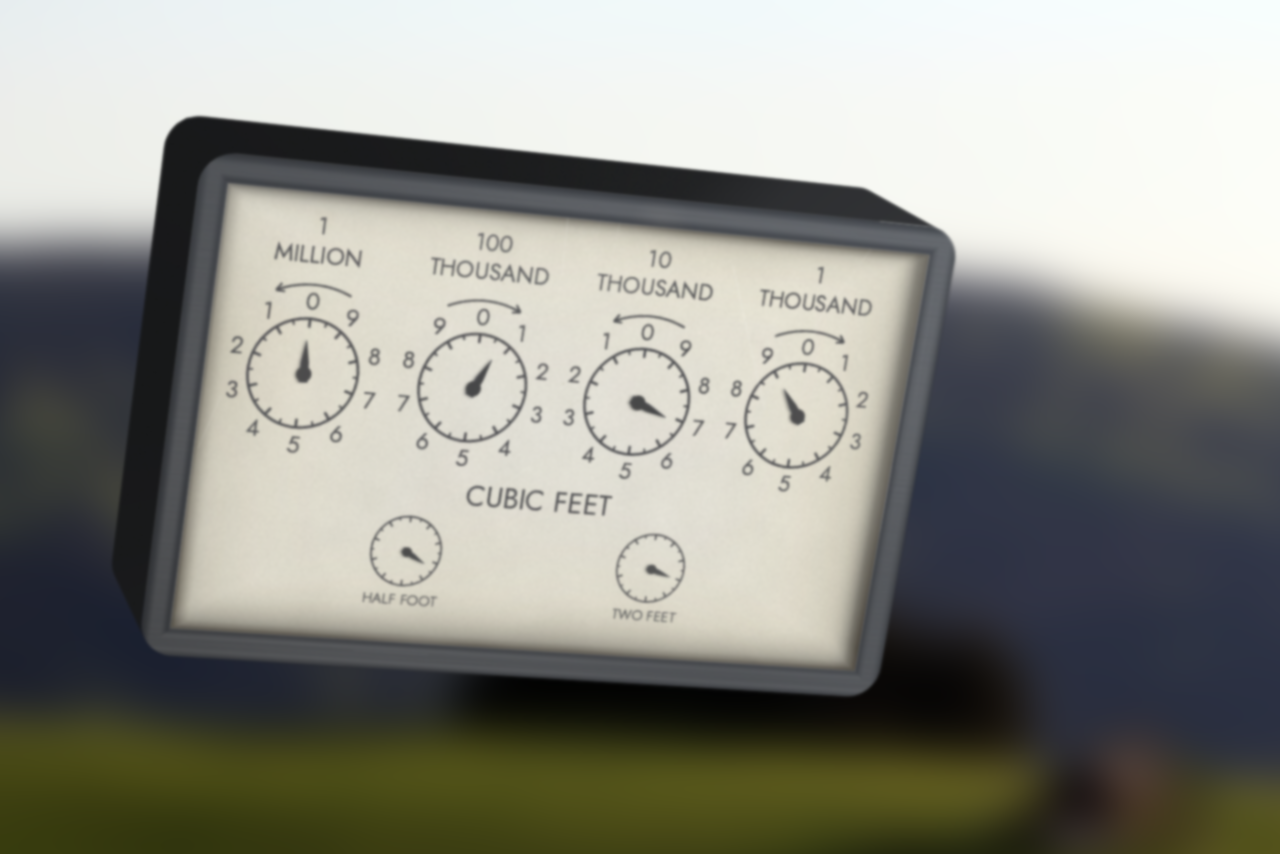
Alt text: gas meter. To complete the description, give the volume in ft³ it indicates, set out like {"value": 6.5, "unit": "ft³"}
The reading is {"value": 6900, "unit": "ft³"}
